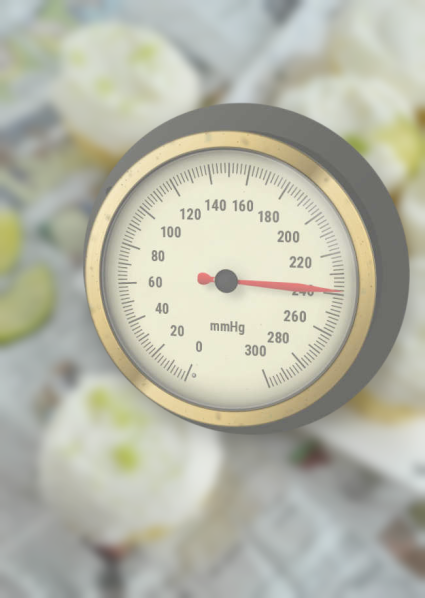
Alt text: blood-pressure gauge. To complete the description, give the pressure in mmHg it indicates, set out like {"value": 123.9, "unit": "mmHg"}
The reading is {"value": 238, "unit": "mmHg"}
